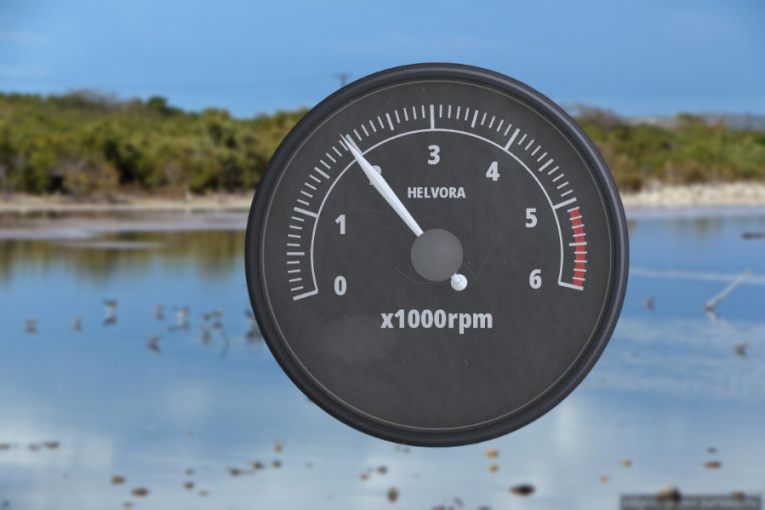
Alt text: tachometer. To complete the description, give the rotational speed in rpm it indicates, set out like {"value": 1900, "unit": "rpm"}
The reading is {"value": 1950, "unit": "rpm"}
